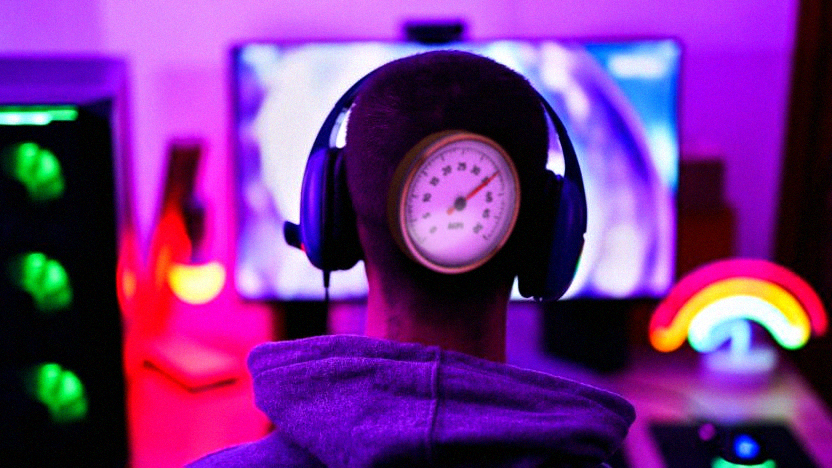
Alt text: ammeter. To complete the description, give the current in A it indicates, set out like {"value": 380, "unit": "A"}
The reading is {"value": 35, "unit": "A"}
